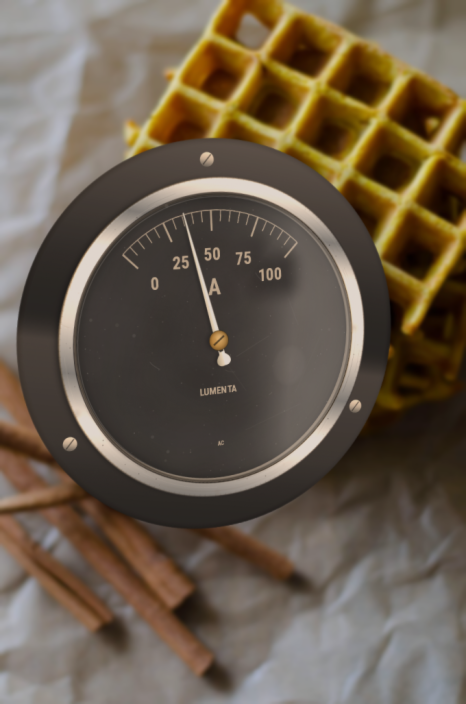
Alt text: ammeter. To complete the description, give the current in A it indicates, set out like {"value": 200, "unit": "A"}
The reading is {"value": 35, "unit": "A"}
